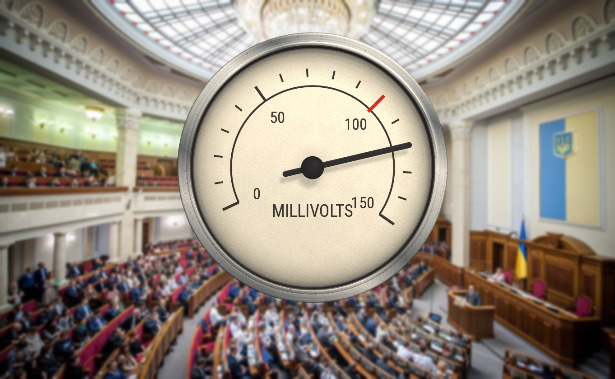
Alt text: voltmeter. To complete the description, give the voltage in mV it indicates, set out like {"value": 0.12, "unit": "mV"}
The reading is {"value": 120, "unit": "mV"}
